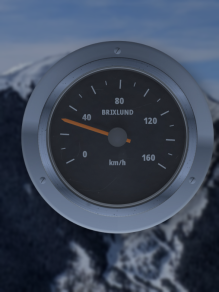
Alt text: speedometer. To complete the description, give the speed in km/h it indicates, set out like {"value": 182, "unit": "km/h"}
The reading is {"value": 30, "unit": "km/h"}
